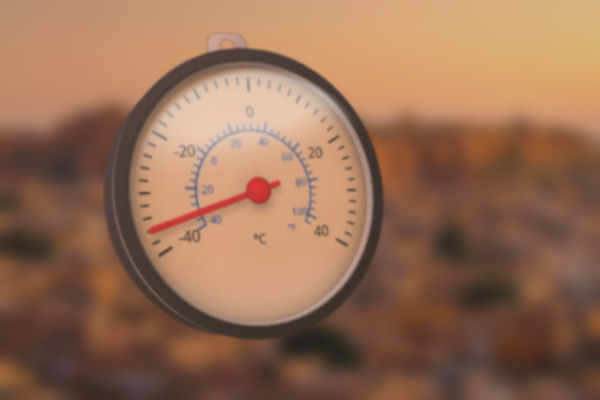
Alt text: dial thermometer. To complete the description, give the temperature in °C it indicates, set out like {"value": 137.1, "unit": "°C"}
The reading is {"value": -36, "unit": "°C"}
